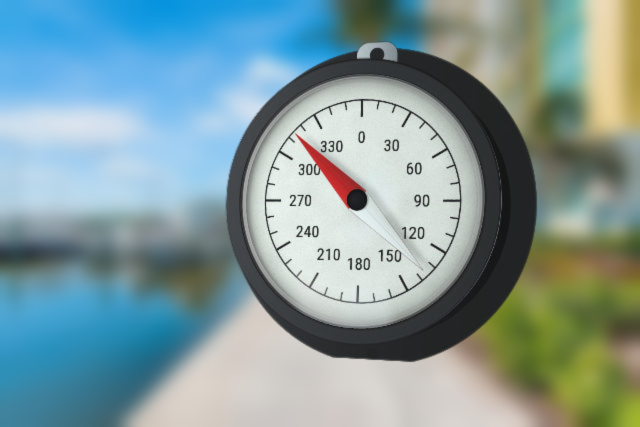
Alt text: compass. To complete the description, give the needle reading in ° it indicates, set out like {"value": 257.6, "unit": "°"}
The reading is {"value": 315, "unit": "°"}
